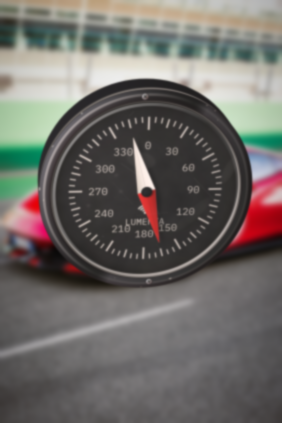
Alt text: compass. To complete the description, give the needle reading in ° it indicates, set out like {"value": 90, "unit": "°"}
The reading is {"value": 165, "unit": "°"}
